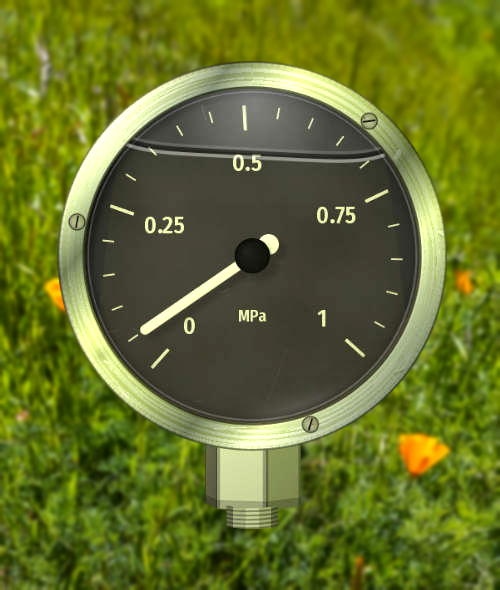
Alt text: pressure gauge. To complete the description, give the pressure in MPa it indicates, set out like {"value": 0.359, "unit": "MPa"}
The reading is {"value": 0.05, "unit": "MPa"}
